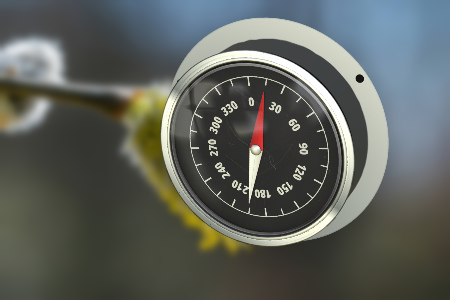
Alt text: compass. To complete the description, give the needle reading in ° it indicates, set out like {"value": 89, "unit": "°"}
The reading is {"value": 15, "unit": "°"}
